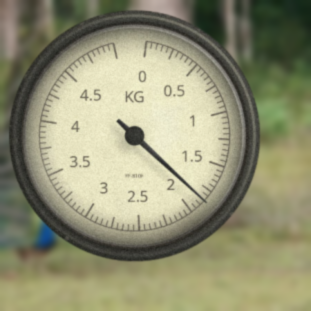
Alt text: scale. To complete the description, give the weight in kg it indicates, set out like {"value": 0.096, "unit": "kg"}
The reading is {"value": 1.85, "unit": "kg"}
